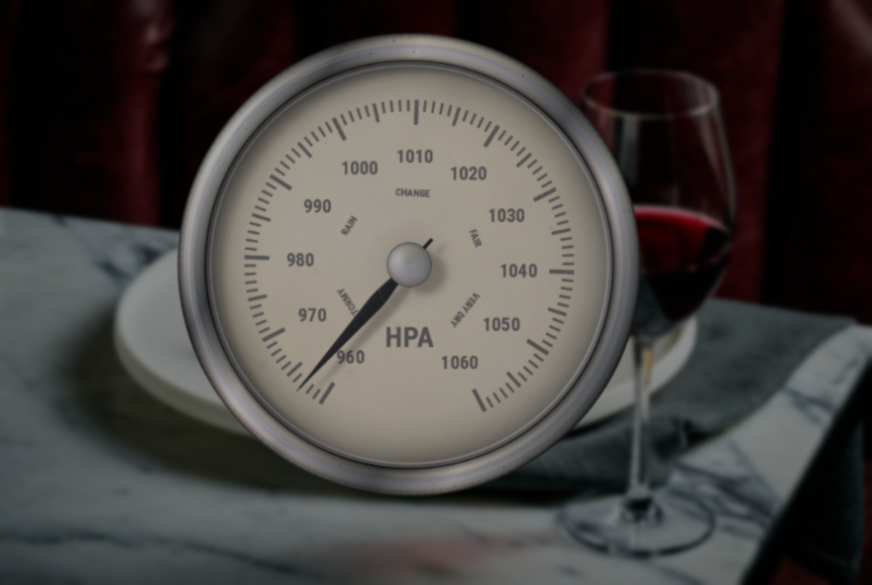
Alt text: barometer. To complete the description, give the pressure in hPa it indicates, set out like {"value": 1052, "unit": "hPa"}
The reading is {"value": 963, "unit": "hPa"}
